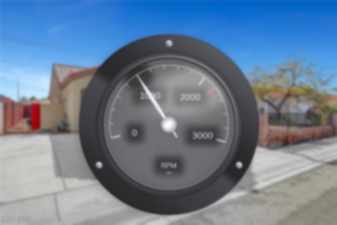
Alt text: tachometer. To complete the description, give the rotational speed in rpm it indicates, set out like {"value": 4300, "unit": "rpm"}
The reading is {"value": 1000, "unit": "rpm"}
